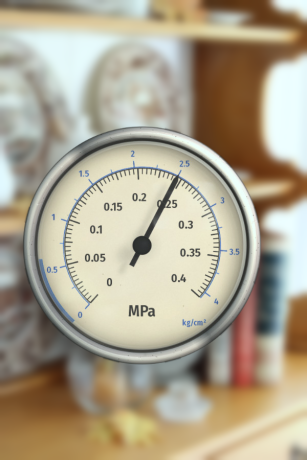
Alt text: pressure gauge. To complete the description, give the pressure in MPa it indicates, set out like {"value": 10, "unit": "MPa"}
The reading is {"value": 0.245, "unit": "MPa"}
